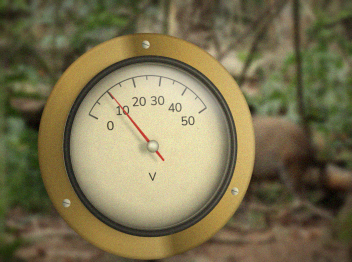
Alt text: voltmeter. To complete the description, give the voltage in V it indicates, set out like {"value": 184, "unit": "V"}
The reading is {"value": 10, "unit": "V"}
